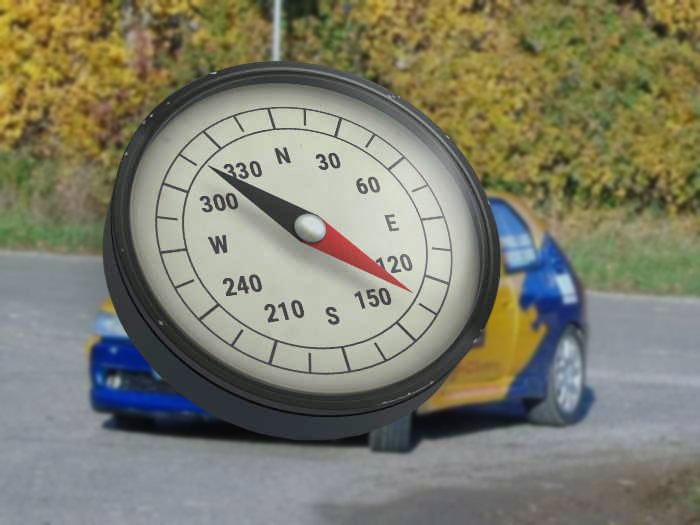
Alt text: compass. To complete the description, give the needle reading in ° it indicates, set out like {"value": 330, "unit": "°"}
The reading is {"value": 135, "unit": "°"}
